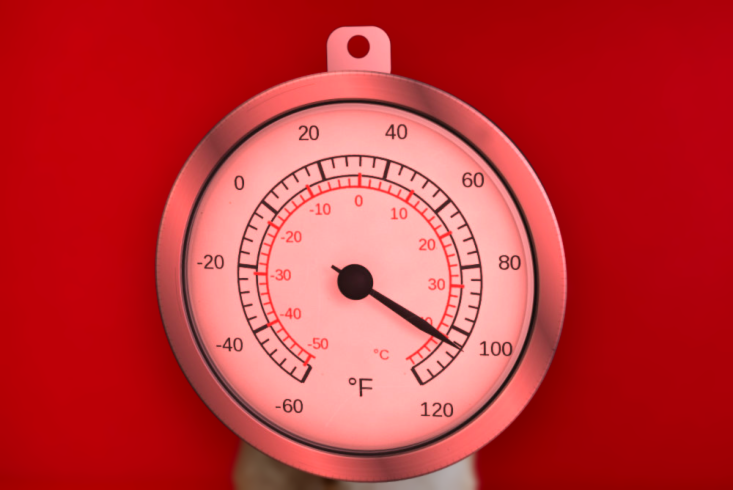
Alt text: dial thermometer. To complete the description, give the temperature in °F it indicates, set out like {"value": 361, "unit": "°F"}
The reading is {"value": 104, "unit": "°F"}
